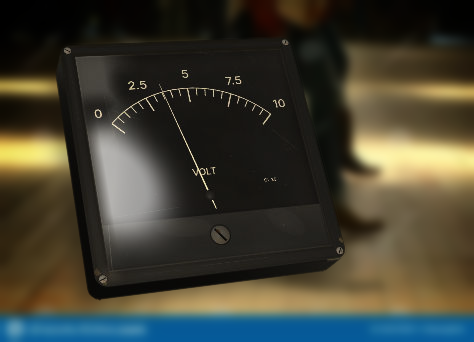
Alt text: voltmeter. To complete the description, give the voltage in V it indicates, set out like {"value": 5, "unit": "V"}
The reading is {"value": 3.5, "unit": "V"}
